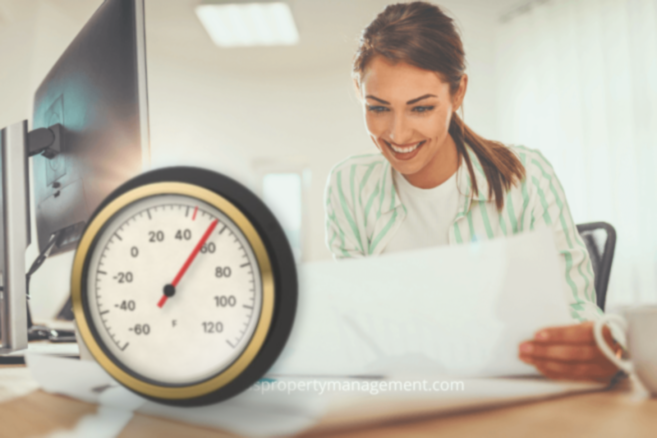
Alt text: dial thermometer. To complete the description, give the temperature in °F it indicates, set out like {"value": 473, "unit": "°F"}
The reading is {"value": 56, "unit": "°F"}
